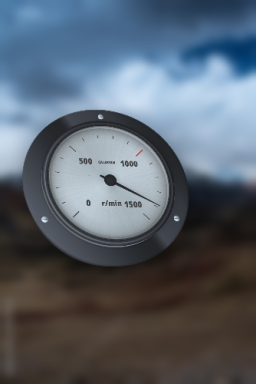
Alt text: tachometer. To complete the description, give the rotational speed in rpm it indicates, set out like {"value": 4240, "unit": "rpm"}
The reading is {"value": 1400, "unit": "rpm"}
